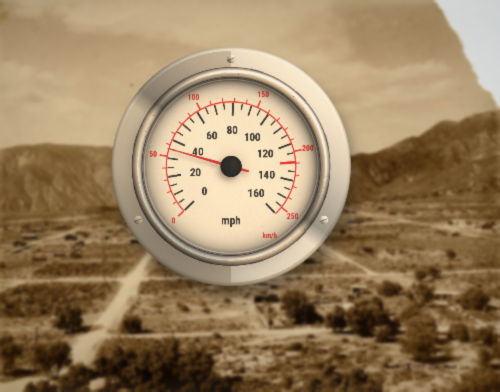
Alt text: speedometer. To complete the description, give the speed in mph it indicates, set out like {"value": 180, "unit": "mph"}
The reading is {"value": 35, "unit": "mph"}
